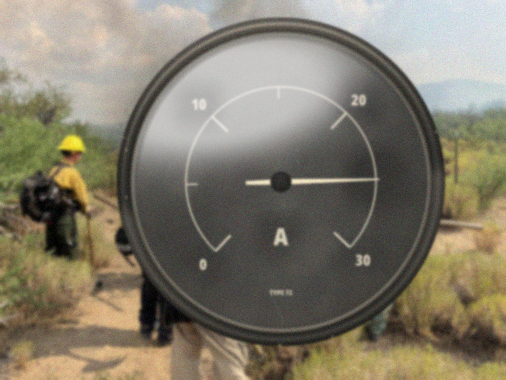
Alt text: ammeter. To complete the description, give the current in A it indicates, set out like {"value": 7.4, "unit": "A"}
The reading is {"value": 25, "unit": "A"}
